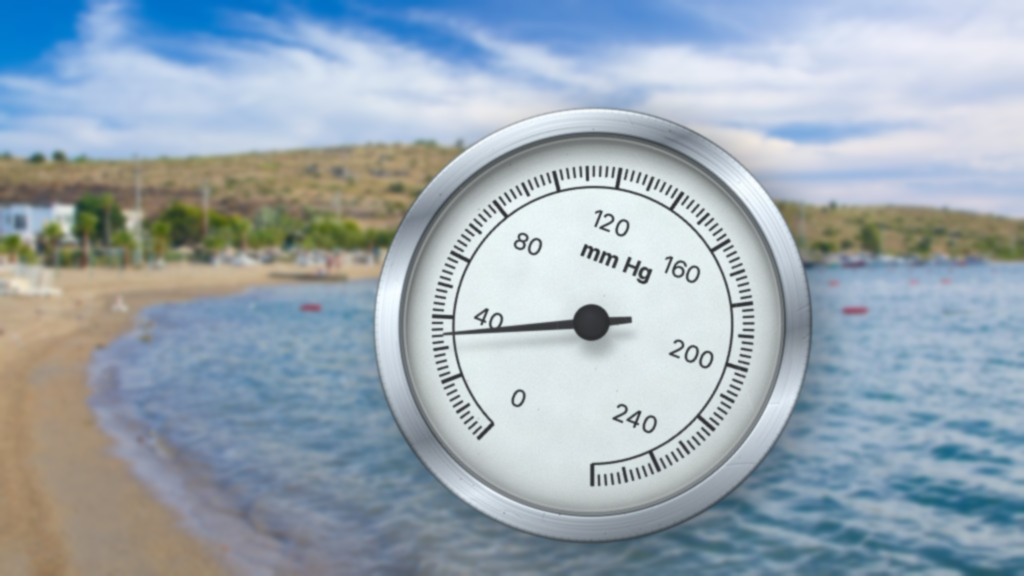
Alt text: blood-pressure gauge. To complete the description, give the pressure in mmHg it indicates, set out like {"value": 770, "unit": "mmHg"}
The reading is {"value": 34, "unit": "mmHg"}
